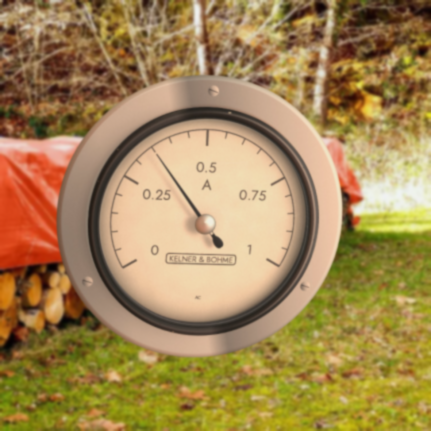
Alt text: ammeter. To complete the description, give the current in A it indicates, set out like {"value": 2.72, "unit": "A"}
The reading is {"value": 0.35, "unit": "A"}
